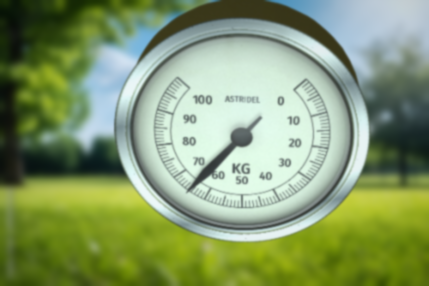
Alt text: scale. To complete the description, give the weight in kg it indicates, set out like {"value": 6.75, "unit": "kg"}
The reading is {"value": 65, "unit": "kg"}
